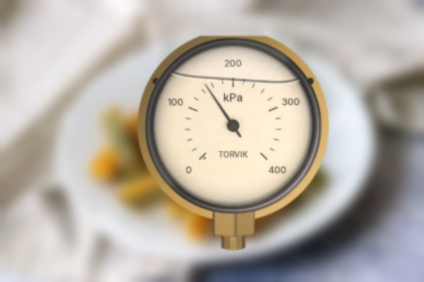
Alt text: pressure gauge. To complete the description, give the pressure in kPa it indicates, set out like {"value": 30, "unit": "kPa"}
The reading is {"value": 150, "unit": "kPa"}
